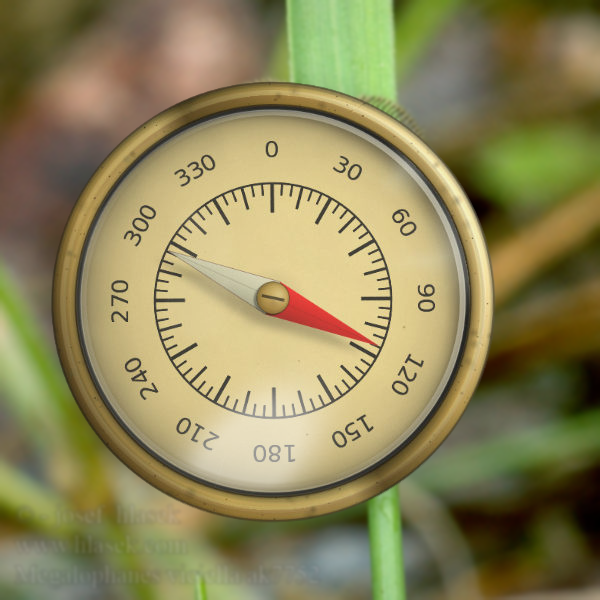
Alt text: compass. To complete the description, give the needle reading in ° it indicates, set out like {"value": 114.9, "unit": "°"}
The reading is {"value": 115, "unit": "°"}
